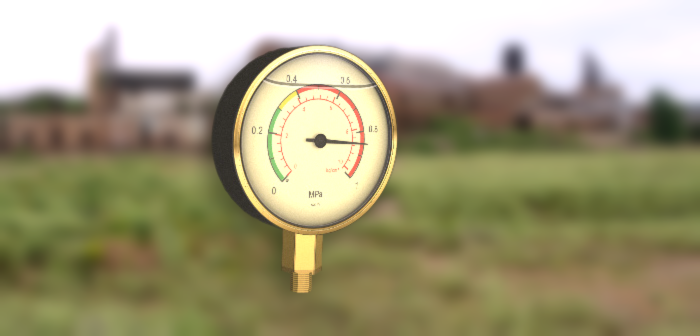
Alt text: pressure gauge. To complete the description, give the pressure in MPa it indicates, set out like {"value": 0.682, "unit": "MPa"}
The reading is {"value": 0.85, "unit": "MPa"}
